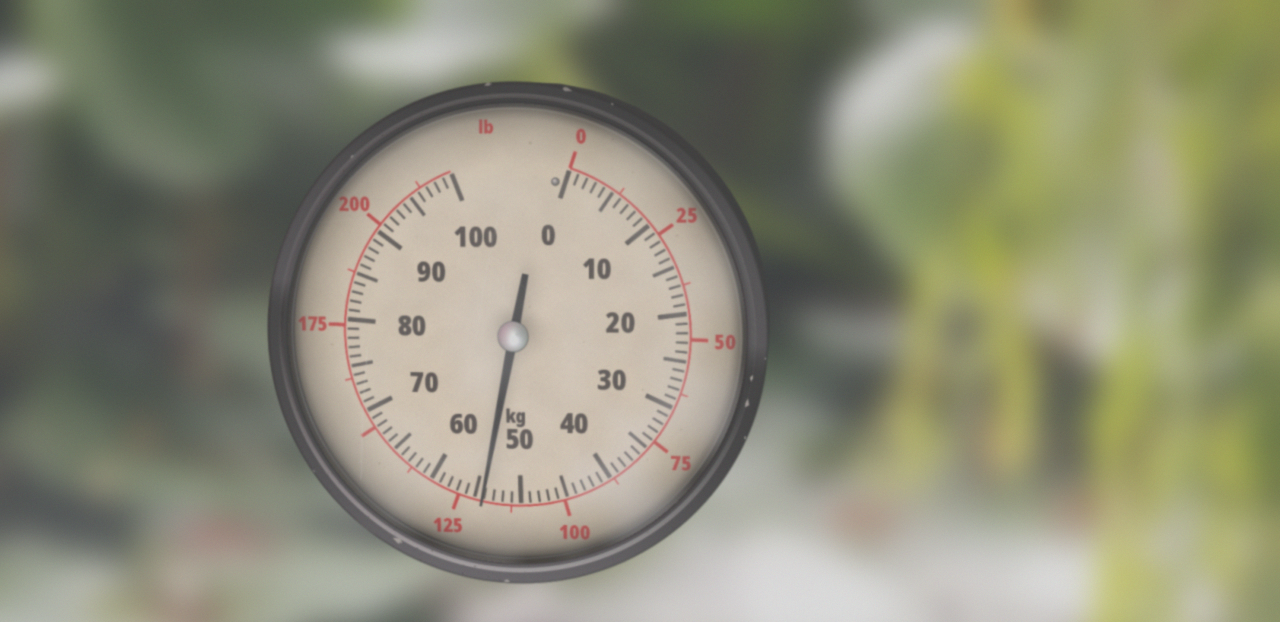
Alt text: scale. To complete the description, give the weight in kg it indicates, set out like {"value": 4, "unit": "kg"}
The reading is {"value": 54, "unit": "kg"}
